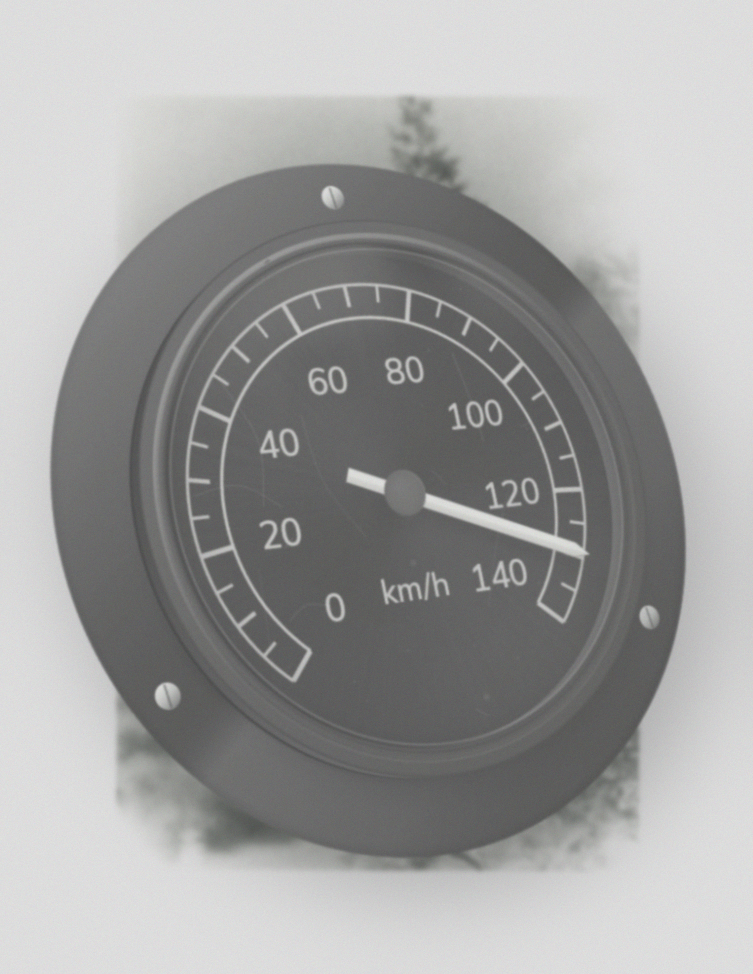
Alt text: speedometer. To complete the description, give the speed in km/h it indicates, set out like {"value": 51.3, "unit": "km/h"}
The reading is {"value": 130, "unit": "km/h"}
